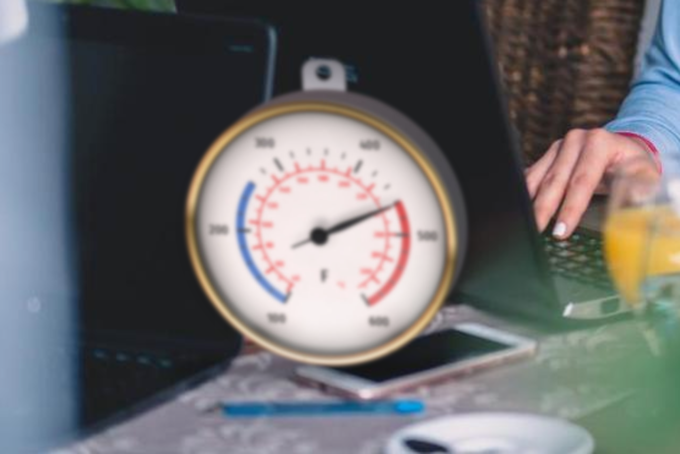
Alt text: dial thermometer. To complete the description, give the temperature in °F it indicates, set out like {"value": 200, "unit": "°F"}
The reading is {"value": 460, "unit": "°F"}
